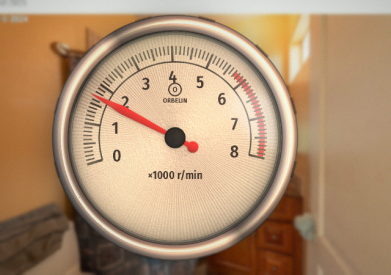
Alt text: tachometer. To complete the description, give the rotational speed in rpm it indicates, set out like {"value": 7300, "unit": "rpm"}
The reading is {"value": 1700, "unit": "rpm"}
